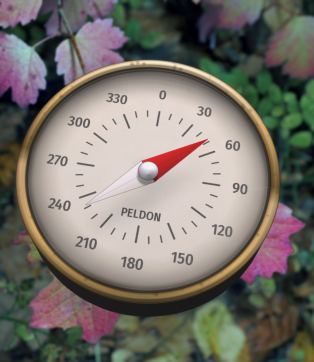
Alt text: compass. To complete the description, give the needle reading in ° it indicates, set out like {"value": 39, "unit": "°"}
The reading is {"value": 50, "unit": "°"}
